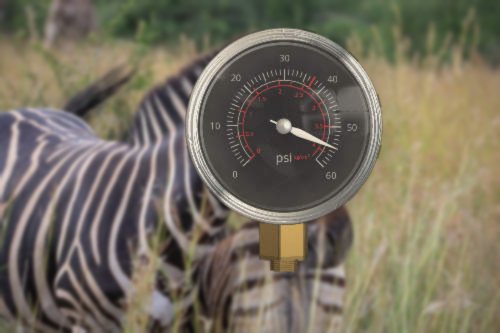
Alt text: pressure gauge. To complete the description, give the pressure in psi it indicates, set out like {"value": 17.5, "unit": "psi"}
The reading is {"value": 55, "unit": "psi"}
